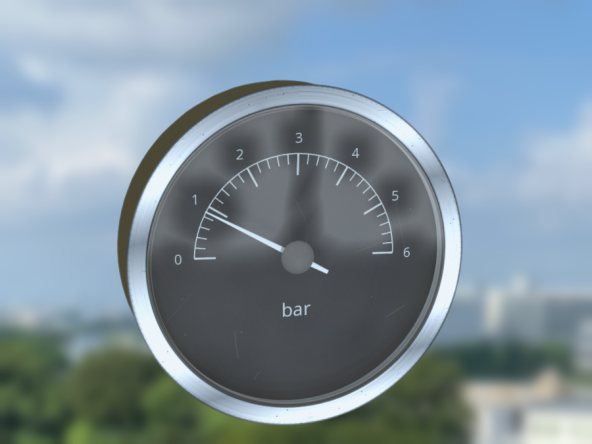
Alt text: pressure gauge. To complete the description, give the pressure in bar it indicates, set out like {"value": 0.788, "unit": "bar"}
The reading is {"value": 0.9, "unit": "bar"}
